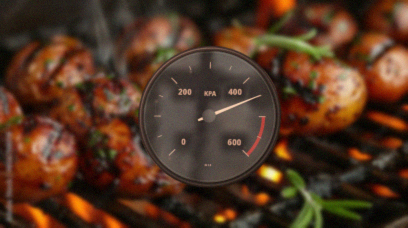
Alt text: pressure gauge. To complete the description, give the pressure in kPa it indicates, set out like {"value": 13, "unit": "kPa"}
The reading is {"value": 450, "unit": "kPa"}
